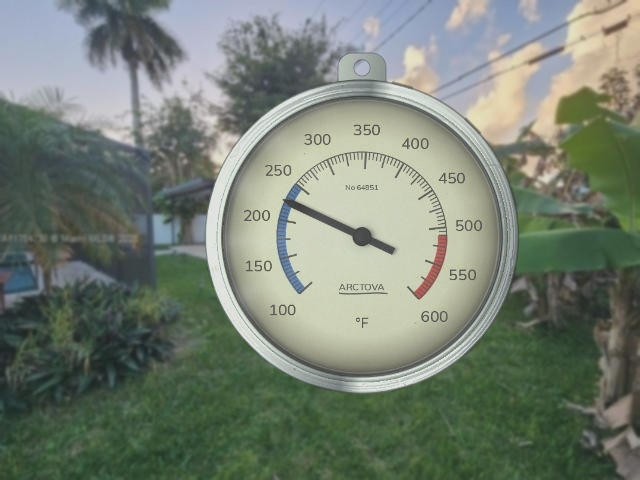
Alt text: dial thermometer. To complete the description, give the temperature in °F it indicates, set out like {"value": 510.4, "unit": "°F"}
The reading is {"value": 225, "unit": "°F"}
